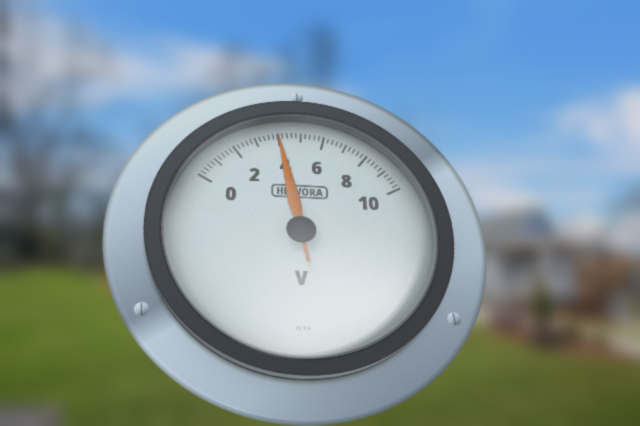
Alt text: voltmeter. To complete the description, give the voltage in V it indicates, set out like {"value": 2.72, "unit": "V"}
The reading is {"value": 4, "unit": "V"}
